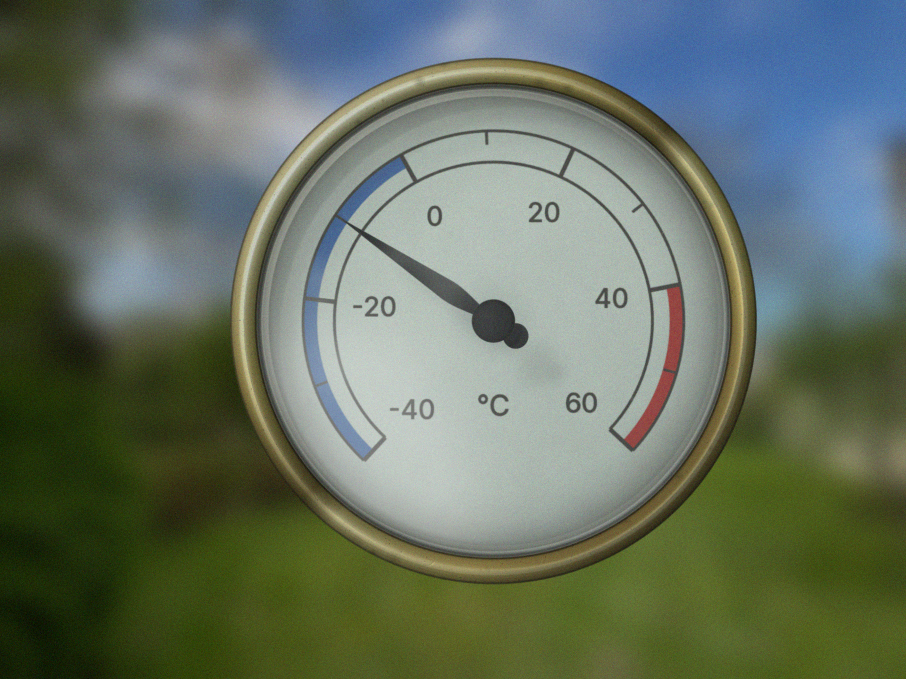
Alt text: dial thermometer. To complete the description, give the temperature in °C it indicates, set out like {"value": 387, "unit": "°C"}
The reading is {"value": -10, "unit": "°C"}
